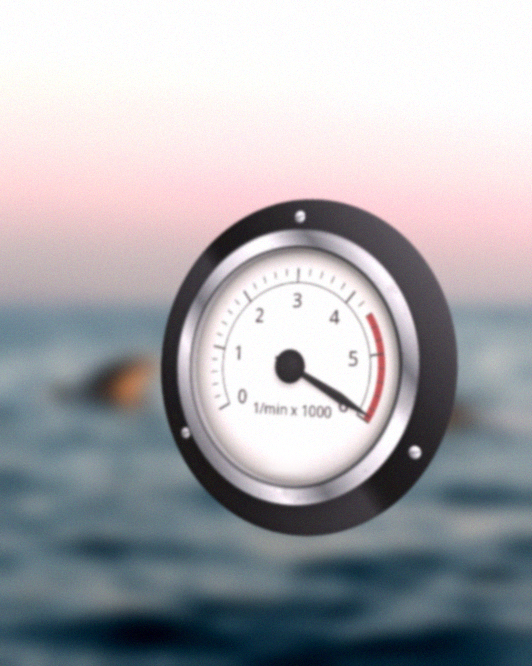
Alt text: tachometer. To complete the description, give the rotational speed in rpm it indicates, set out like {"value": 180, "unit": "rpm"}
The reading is {"value": 5900, "unit": "rpm"}
